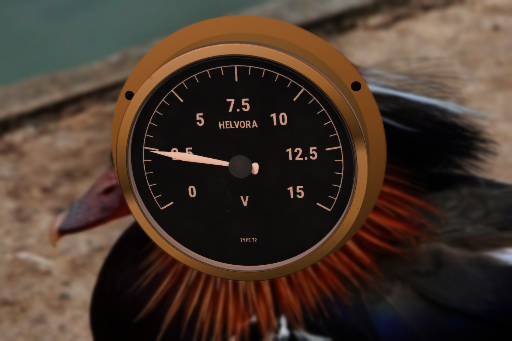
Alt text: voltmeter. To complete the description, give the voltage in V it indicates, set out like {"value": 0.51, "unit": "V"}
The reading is {"value": 2.5, "unit": "V"}
